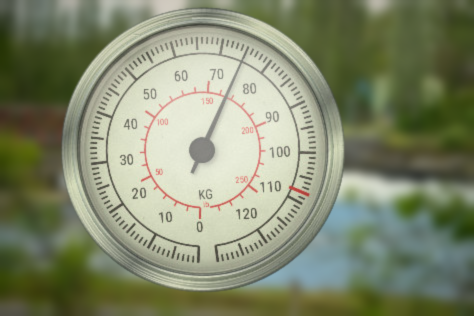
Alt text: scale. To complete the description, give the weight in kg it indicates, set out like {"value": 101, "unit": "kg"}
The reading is {"value": 75, "unit": "kg"}
